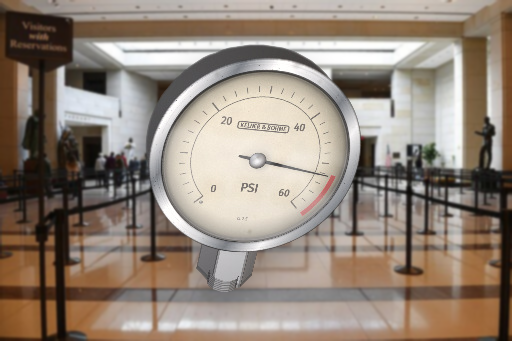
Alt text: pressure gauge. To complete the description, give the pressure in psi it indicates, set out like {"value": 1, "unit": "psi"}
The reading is {"value": 52, "unit": "psi"}
